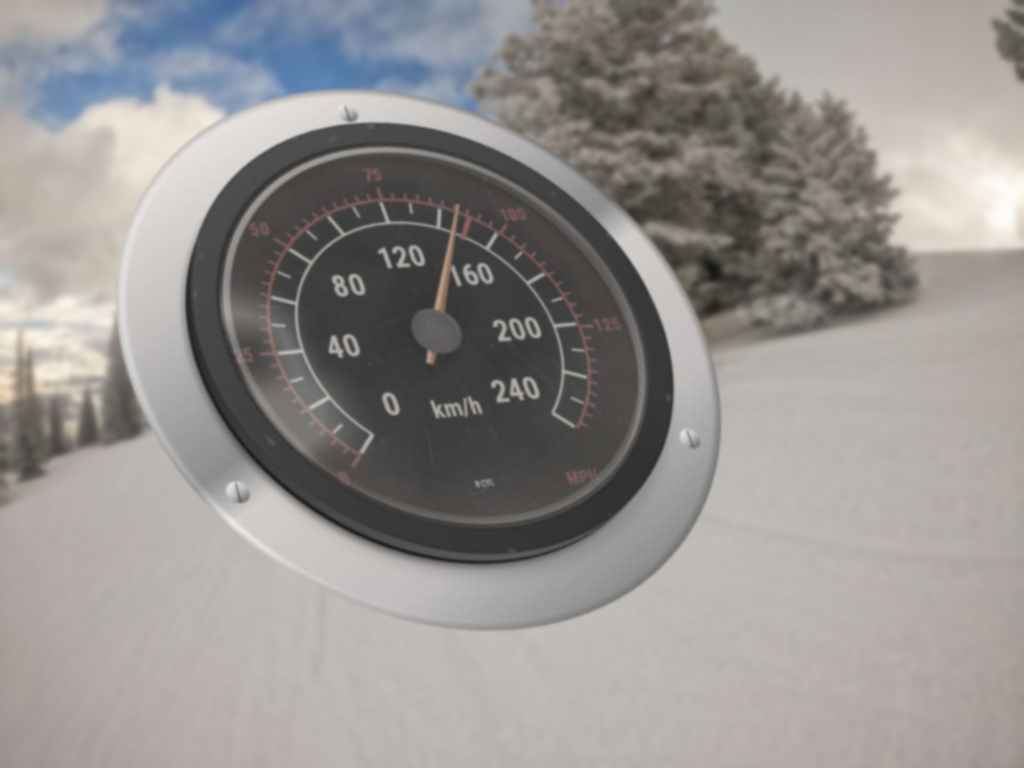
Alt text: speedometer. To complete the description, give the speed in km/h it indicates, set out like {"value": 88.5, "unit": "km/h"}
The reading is {"value": 145, "unit": "km/h"}
